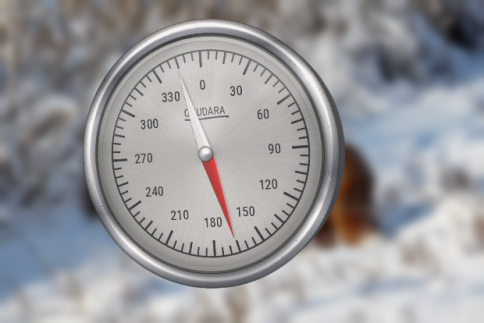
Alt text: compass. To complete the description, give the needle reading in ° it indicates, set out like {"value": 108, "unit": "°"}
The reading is {"value": 165, "unit": "°"}
